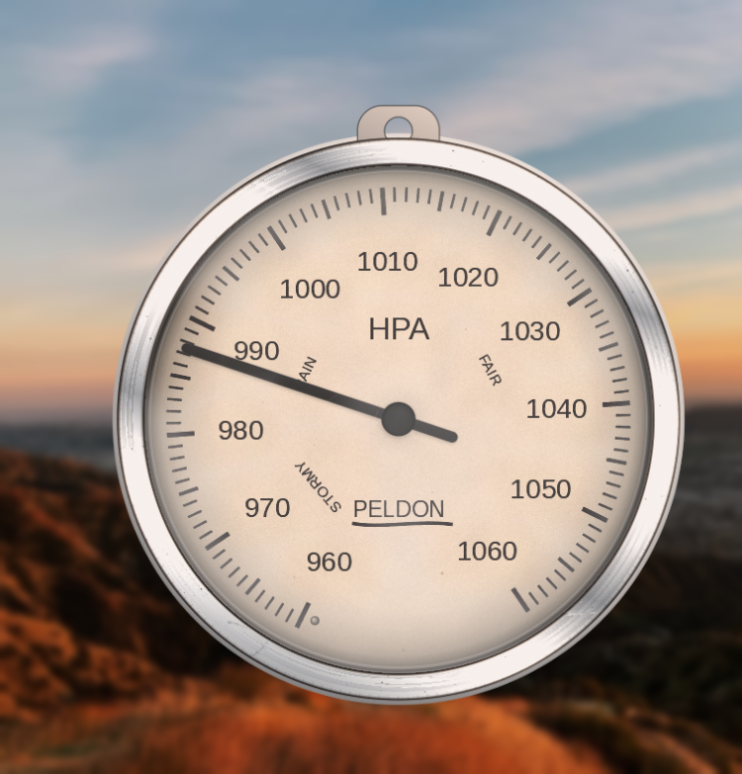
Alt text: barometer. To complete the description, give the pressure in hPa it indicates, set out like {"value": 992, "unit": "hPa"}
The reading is {"value": 987.5, "unit": "hPa"}
